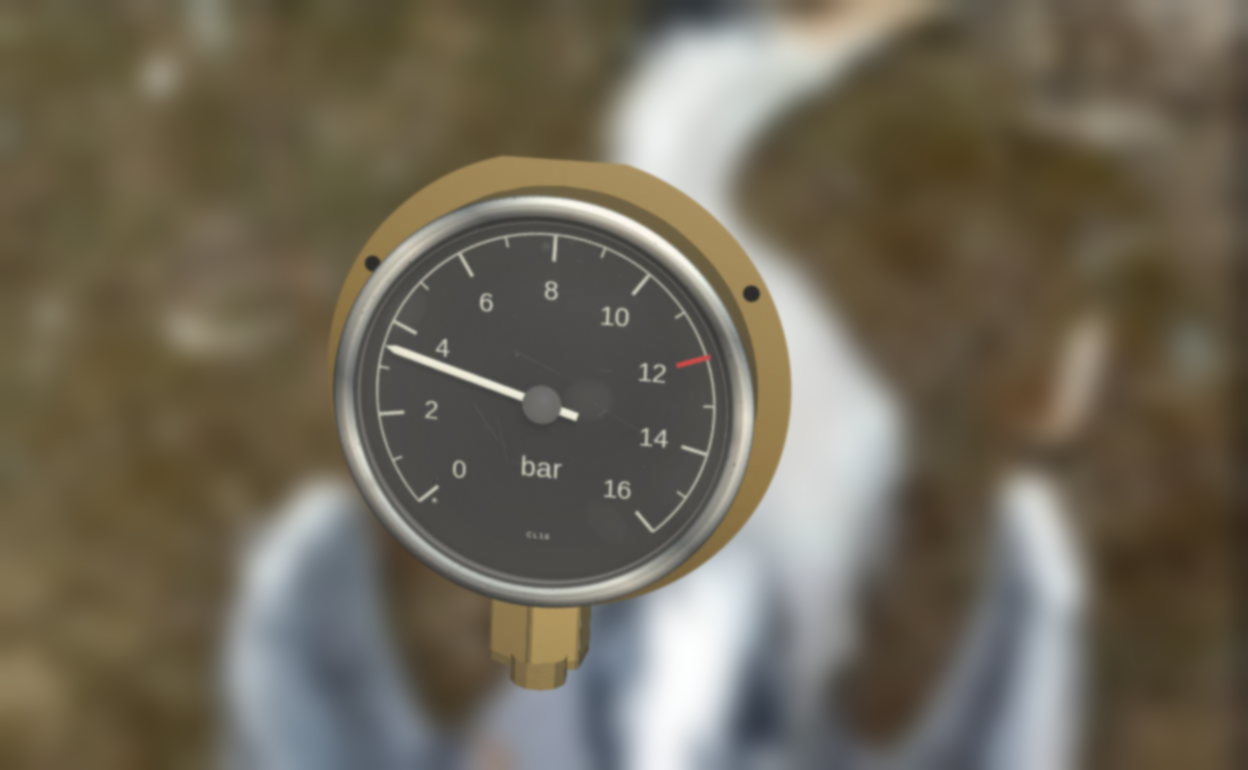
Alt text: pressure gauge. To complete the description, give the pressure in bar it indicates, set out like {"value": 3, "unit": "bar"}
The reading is {"value": 3.5, "unit": "bar"}
